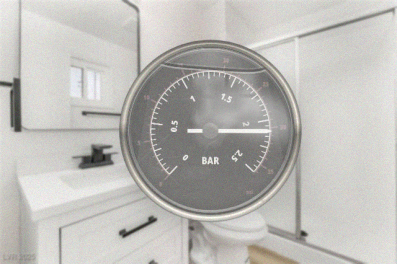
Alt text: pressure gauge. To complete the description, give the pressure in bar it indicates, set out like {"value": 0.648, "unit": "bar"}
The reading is {"value": 2.1, "unit": "bar"}
